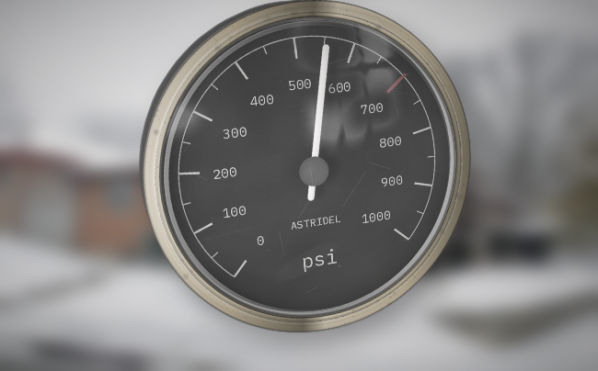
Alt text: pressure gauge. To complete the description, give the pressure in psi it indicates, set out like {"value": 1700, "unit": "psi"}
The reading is {"value": 550, "unit": "psi"}
